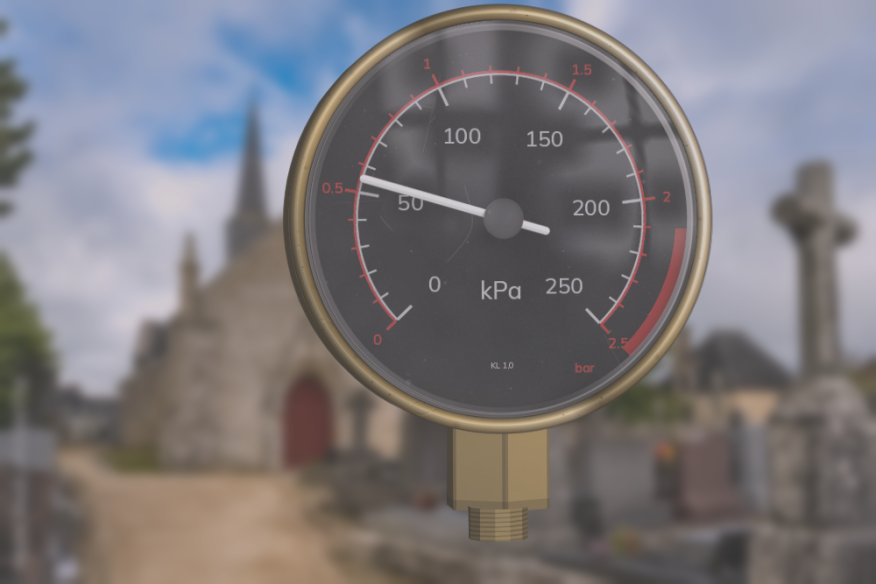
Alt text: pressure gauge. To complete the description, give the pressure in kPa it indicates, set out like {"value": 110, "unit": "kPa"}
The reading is {"value": 55, "unit": "kPa"}
